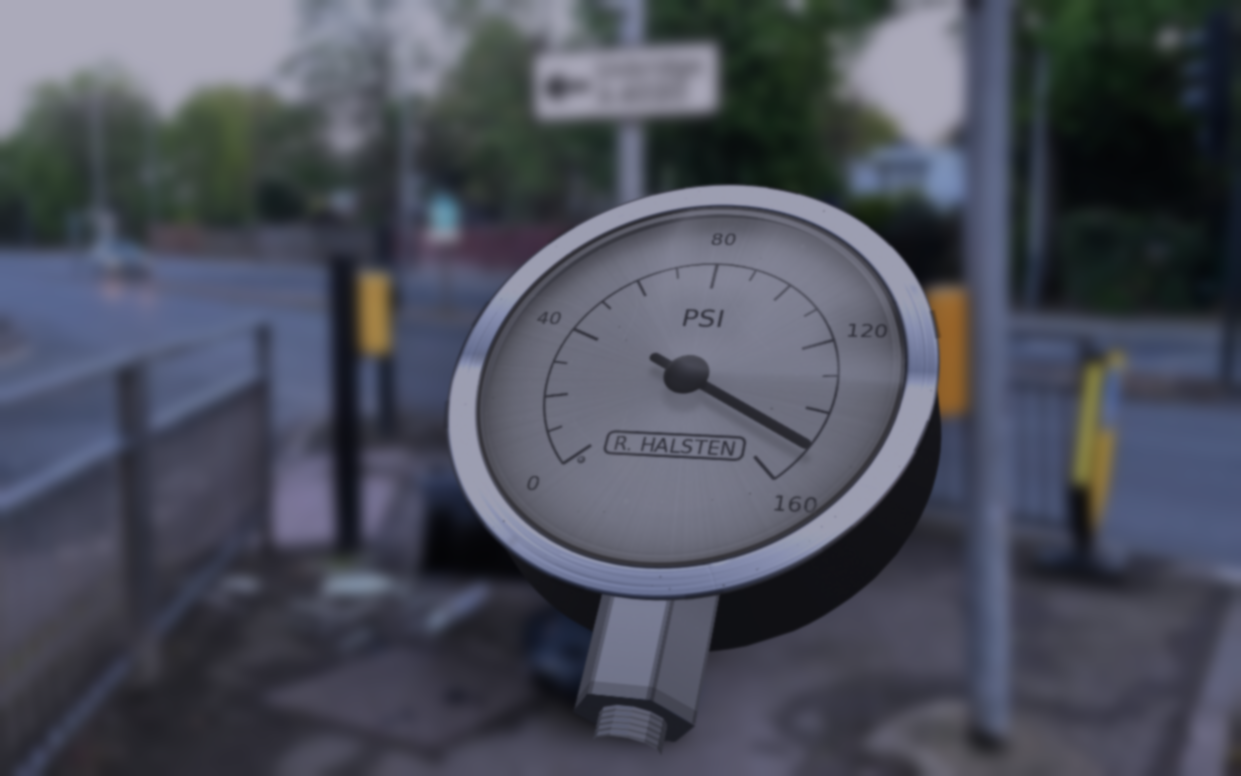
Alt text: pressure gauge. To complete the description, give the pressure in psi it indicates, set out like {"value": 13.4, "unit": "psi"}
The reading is {"value": 150, "unit": "psi"}
